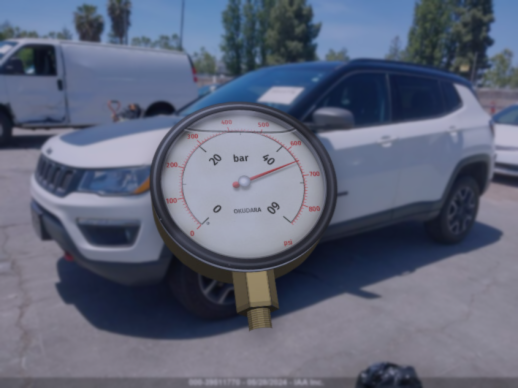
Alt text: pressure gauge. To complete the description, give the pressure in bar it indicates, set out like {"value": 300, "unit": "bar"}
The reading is {"value": 45, "unit": "bar"}
